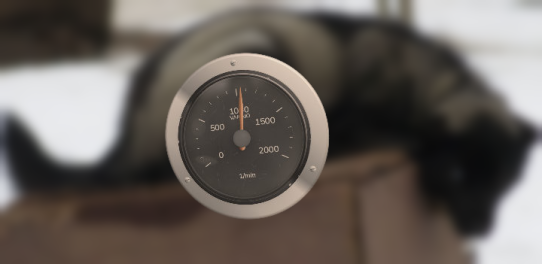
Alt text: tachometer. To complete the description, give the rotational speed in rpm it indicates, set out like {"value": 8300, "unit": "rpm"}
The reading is {"value": 1050, "unit": "rpm"}
